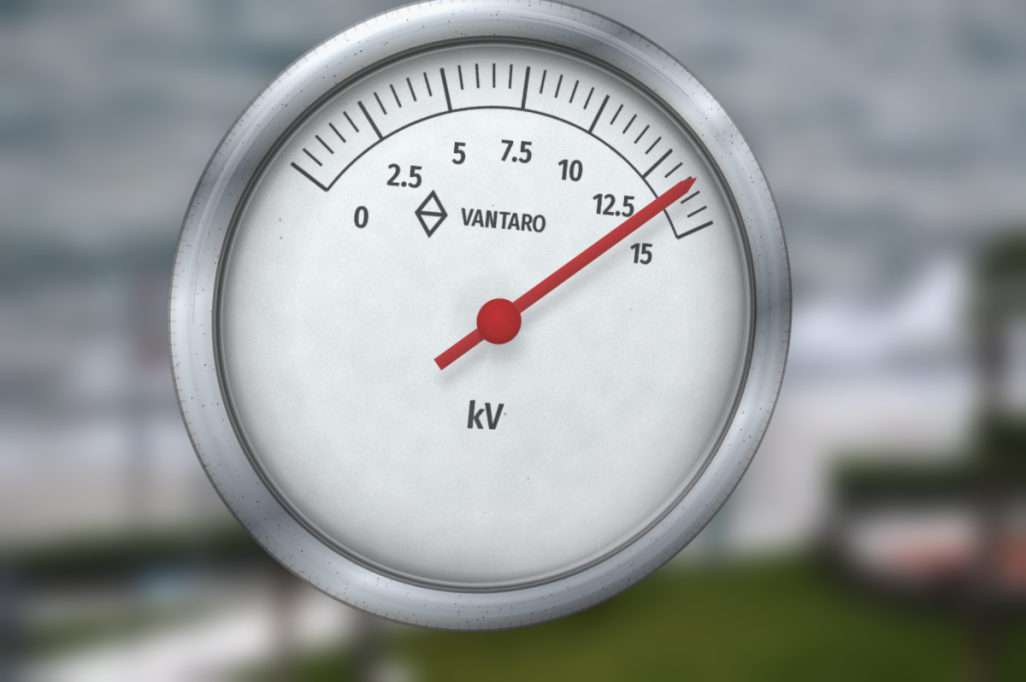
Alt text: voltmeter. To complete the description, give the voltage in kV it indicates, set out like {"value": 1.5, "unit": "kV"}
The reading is {"value": 13.5, "unit": "kV"}
